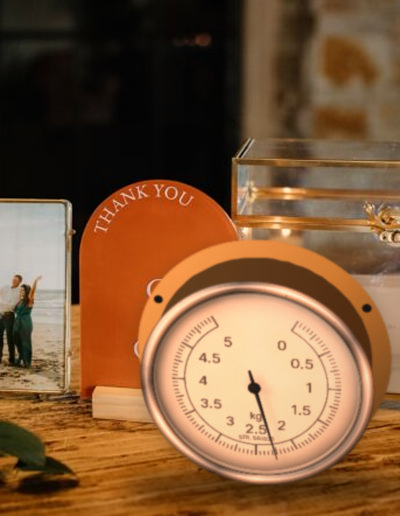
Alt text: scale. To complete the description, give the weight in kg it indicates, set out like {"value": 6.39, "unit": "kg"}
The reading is {"value": 2.25, "unit": "kg"}
